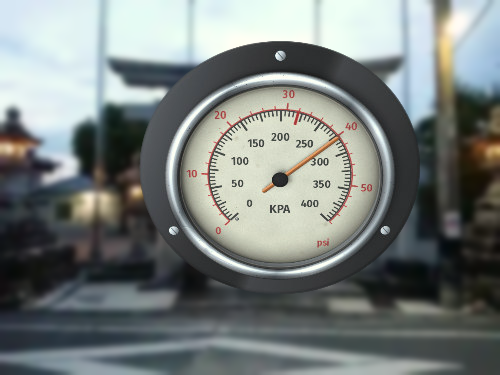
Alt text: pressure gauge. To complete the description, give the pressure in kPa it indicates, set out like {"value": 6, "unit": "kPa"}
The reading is {"value": 275, "unit": "kPa"}
